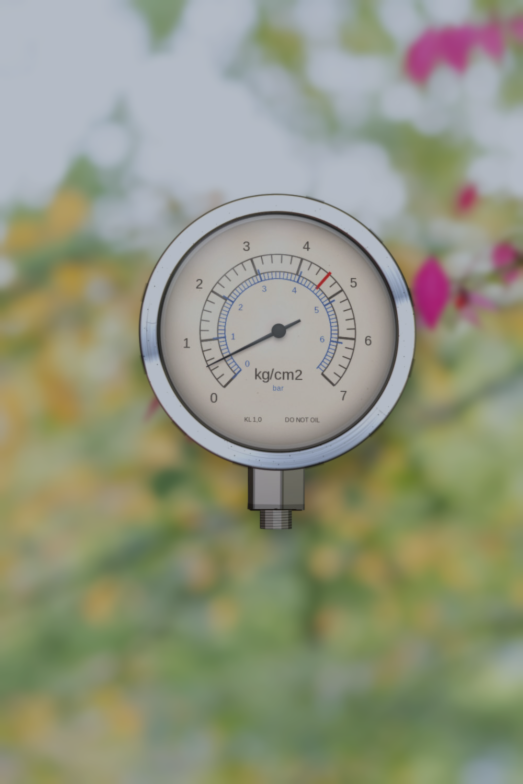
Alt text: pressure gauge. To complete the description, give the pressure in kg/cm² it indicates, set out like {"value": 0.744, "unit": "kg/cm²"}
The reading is {"value": 0.5, "unit": "kg/cm²"}
